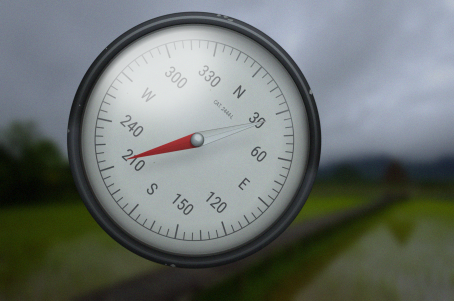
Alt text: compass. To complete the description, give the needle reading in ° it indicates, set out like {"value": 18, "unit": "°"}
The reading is {"value": 212.5, "unit": "°"}
